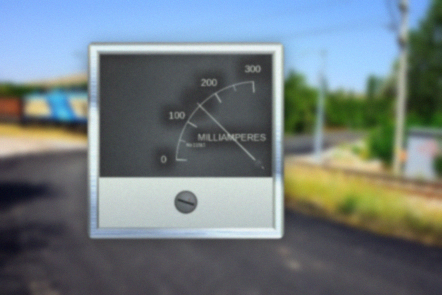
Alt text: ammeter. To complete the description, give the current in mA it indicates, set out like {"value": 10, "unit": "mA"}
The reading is {"value": 150, "unit": "mA"}
